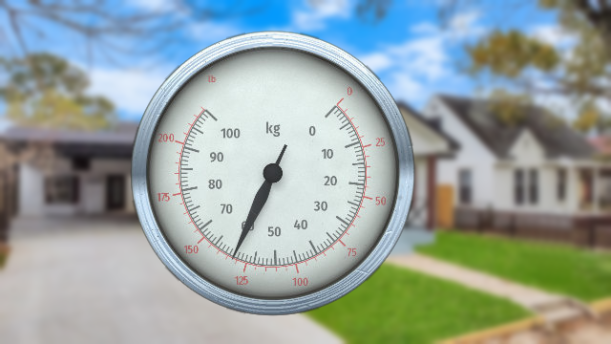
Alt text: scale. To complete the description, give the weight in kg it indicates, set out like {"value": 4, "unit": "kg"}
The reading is {"value": 60, "unit": "kg"}
